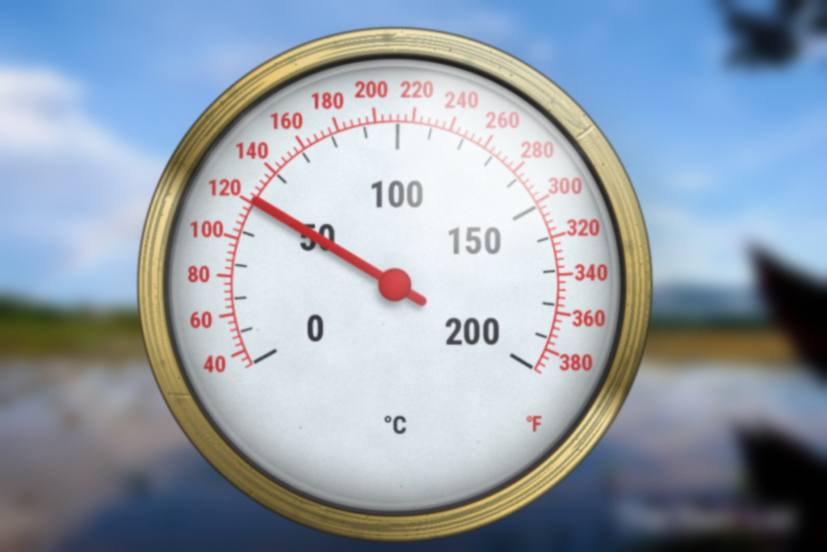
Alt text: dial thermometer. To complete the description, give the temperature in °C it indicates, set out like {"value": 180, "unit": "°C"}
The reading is {"value": 50, "unit": "°C"}
